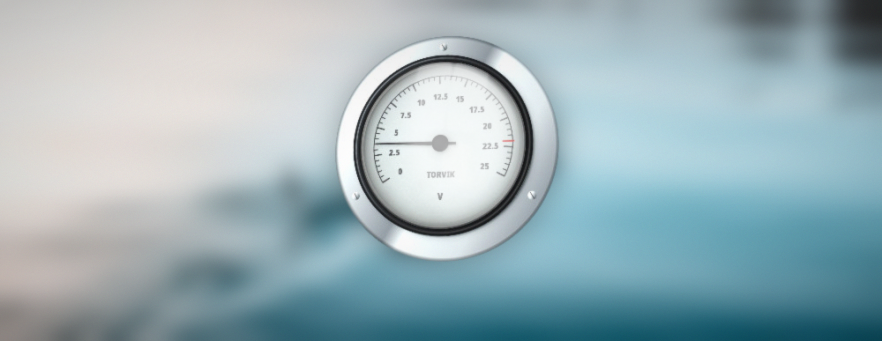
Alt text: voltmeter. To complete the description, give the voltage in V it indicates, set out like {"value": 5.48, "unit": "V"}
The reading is {"value": 3.5, "unit": "V"}
